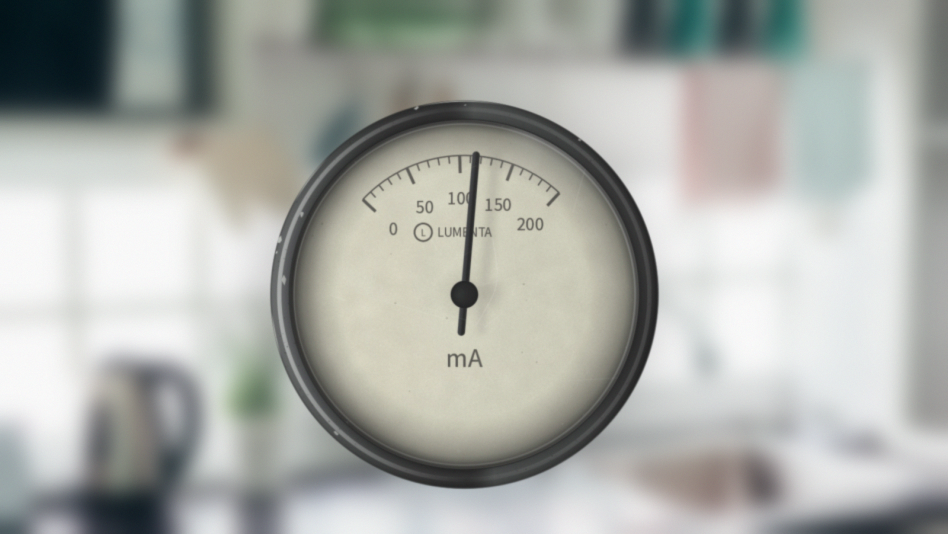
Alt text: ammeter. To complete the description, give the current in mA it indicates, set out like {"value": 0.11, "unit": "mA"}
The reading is {"value": 115, "unit": "mA"}
